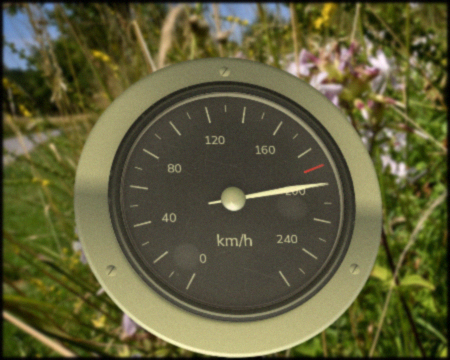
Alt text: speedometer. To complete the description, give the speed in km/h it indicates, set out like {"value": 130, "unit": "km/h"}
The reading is {"value": 200, "unit": "km/h"}
